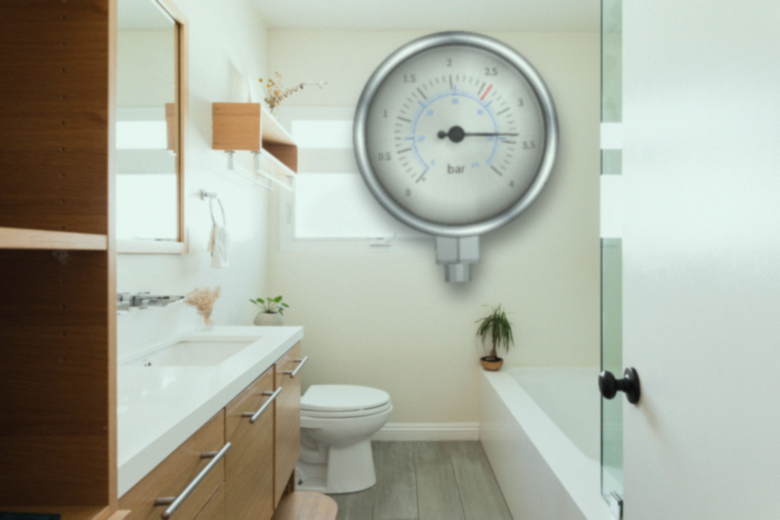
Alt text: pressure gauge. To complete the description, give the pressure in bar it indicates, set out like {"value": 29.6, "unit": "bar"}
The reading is {"value": 3.4, "unit": "bar"}
